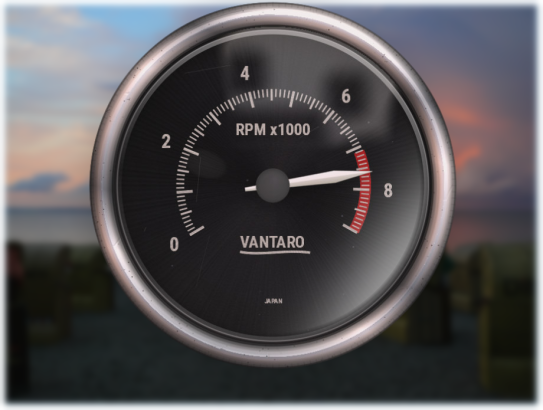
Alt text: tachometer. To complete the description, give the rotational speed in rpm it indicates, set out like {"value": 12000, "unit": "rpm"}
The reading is {"value": 7600, "unit": "rpm"}
